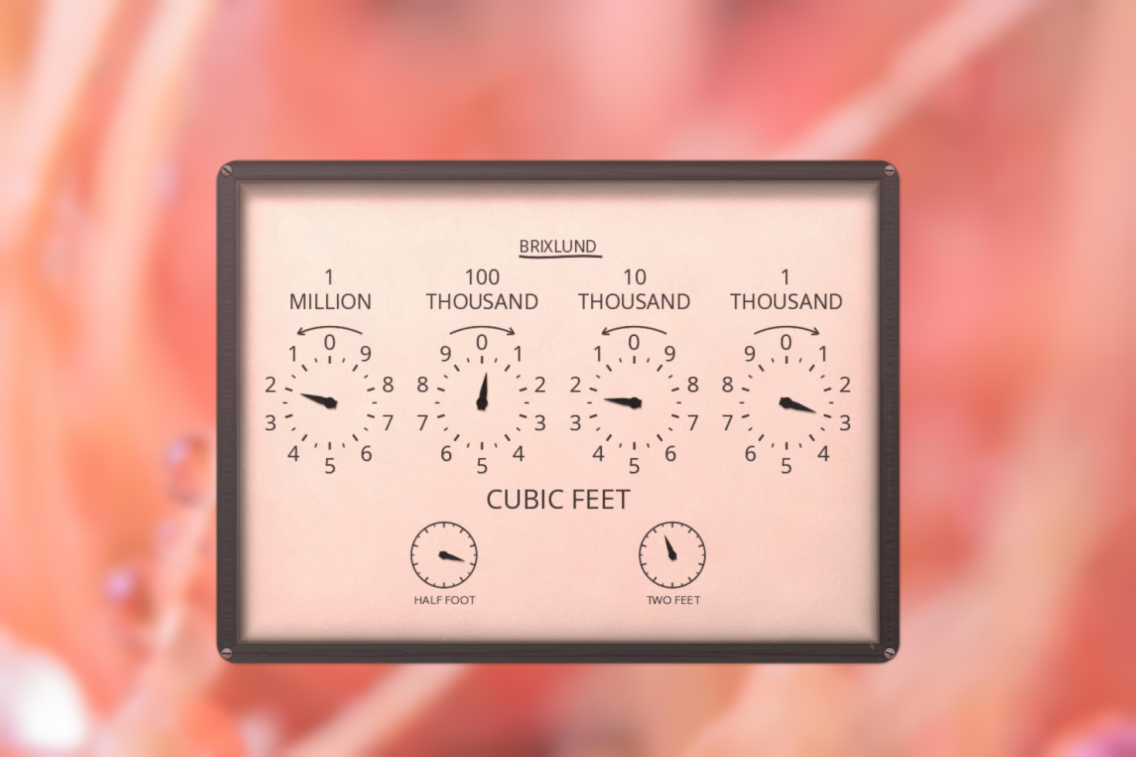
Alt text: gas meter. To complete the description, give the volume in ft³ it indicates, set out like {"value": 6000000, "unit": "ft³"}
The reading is {"value": 202300, "unit": "ft³"}
